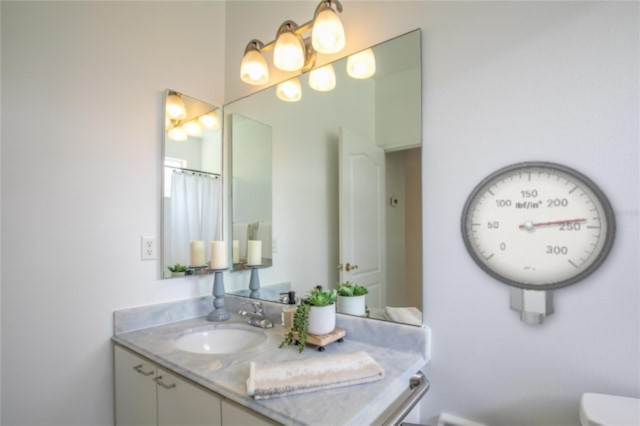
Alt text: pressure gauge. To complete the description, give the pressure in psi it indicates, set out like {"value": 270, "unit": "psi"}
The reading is {"value": 240, "unit": "psi"}
